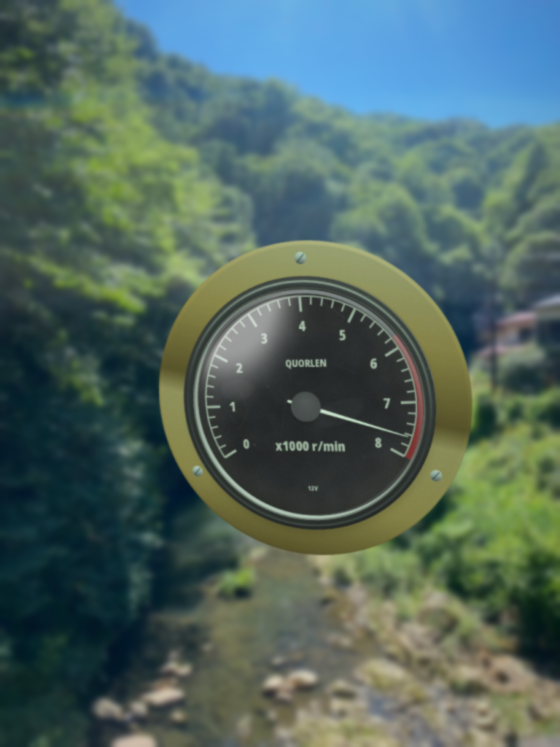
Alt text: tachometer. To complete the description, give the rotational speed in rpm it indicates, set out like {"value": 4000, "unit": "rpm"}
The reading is {"value": 7600, "unit": "rpm"}
